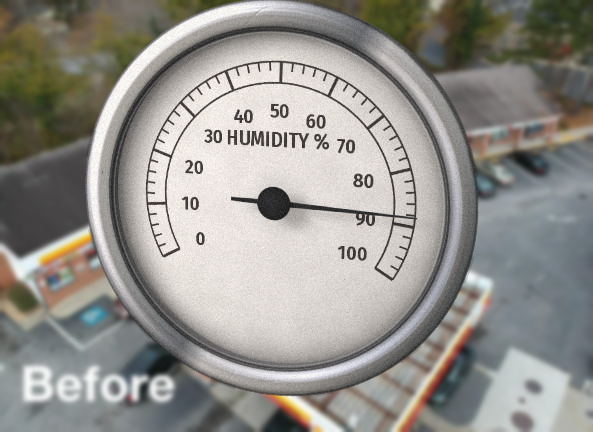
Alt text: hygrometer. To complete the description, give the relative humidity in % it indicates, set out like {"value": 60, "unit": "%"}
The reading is {"value": 88, "unit": "%"}
